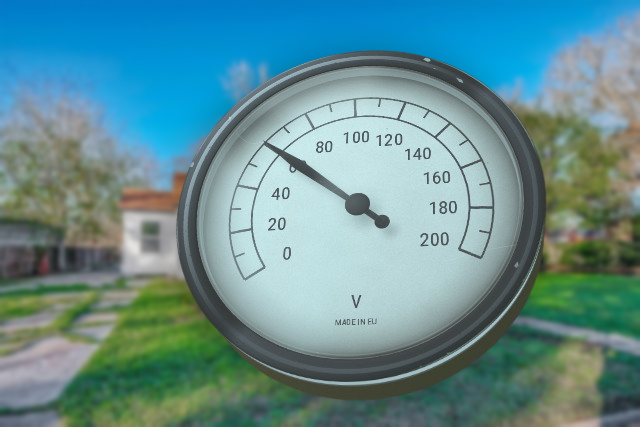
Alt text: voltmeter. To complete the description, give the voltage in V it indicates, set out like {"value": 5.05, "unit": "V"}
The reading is {"value": 60, "unit": "V"}
